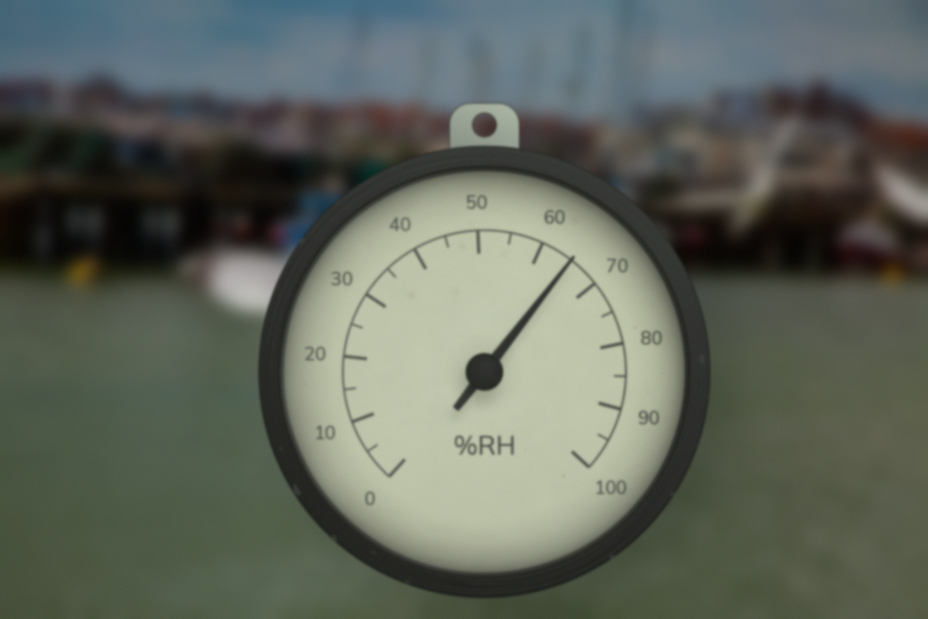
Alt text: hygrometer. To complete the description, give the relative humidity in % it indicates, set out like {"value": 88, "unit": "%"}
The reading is {"value": 65, "unit": "%"}
